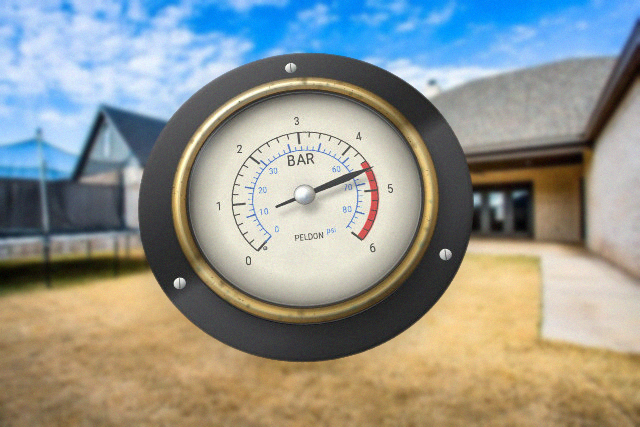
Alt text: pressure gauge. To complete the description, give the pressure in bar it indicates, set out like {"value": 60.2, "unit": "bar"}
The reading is {"value": 4.6, "unit": "bar"}
